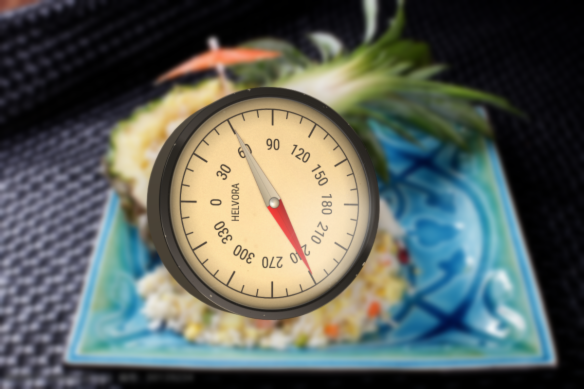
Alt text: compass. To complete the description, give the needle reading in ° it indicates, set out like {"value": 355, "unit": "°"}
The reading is {"value": 240, "unit": "°"}
